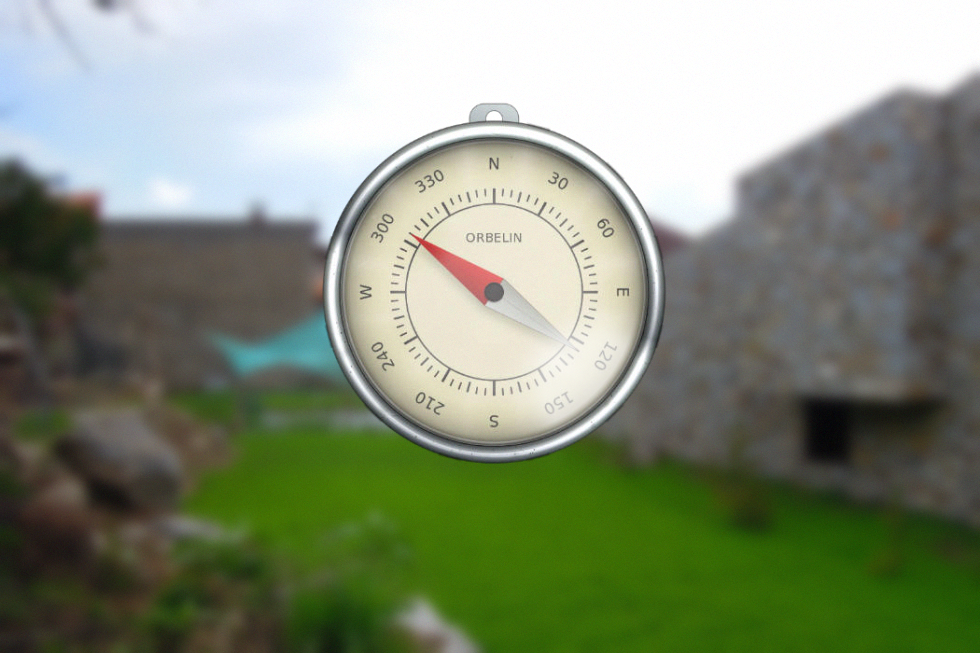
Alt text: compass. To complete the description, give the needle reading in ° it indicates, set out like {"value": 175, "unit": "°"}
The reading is {"value": 305, "unit": "°"}
